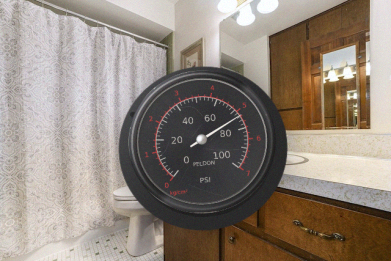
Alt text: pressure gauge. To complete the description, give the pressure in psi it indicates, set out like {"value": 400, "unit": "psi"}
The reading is {"value": 74, "unit": "psi"}
